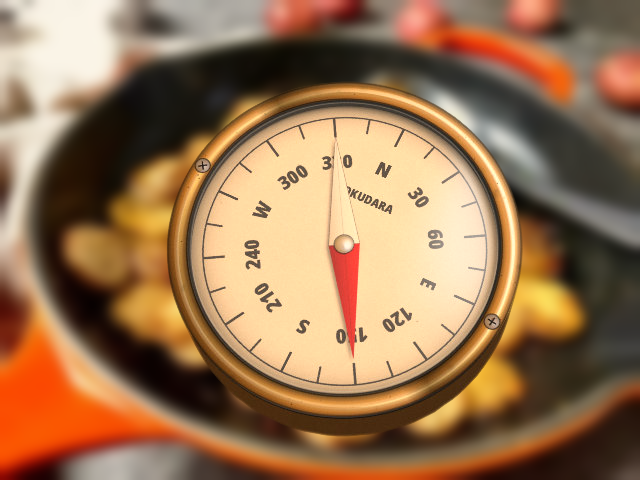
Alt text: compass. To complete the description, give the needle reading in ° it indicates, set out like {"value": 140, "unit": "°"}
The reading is {"value": 150, "unit": "°"}
